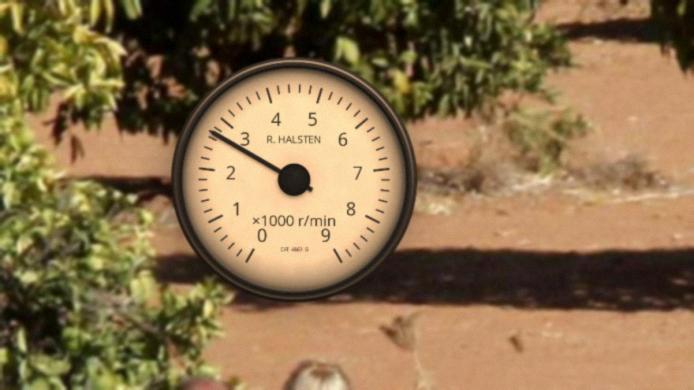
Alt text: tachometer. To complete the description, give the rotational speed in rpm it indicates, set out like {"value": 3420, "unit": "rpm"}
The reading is {"value": 2700, "unit": "rpm"}
